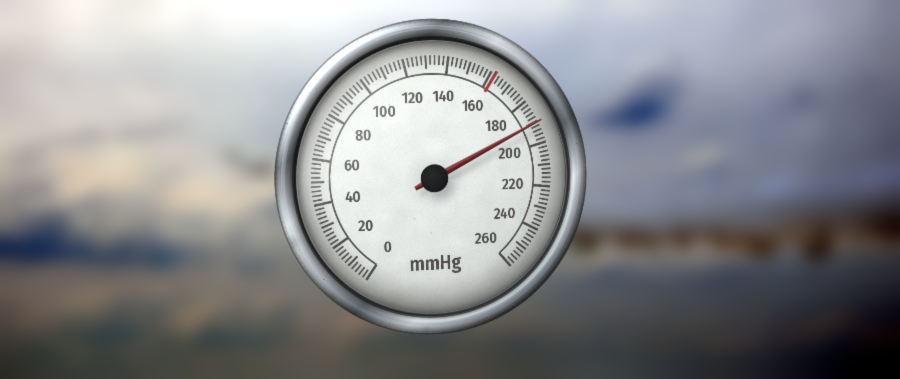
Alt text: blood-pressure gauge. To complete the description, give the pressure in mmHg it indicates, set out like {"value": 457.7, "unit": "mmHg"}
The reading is {"value": 190, "unit": "mmHg"}
